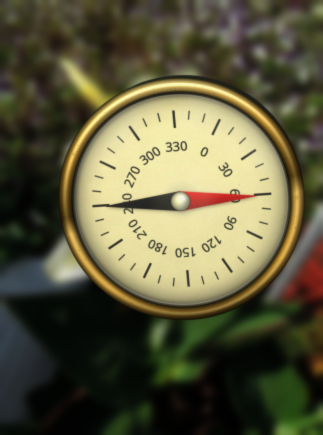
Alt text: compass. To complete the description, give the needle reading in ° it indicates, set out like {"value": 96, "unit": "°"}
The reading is {"value": 60, "unit": "°"}
